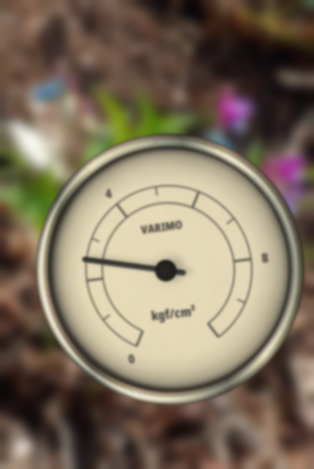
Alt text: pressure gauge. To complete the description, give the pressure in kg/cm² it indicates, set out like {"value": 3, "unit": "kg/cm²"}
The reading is {"value": 2.5, "unit": "kg/cm²"}
